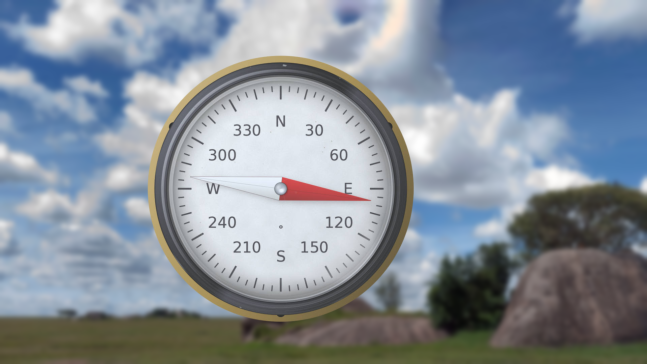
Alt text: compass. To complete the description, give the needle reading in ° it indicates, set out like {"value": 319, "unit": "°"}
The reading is {"value": 97.5, "unit": "°"}
